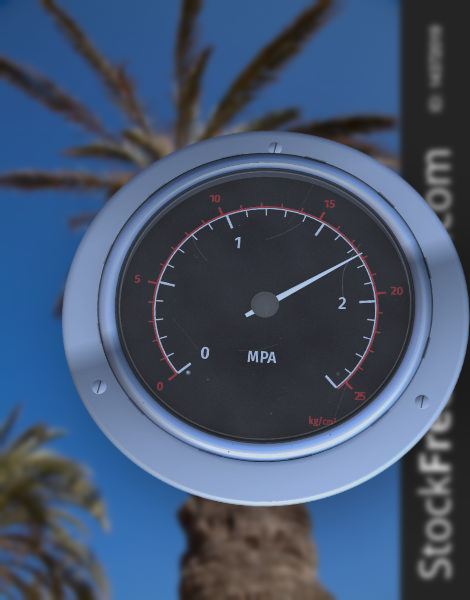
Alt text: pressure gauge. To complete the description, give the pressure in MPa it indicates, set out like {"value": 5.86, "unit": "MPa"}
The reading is {"value": 1.75, "unit": "MPa"}
